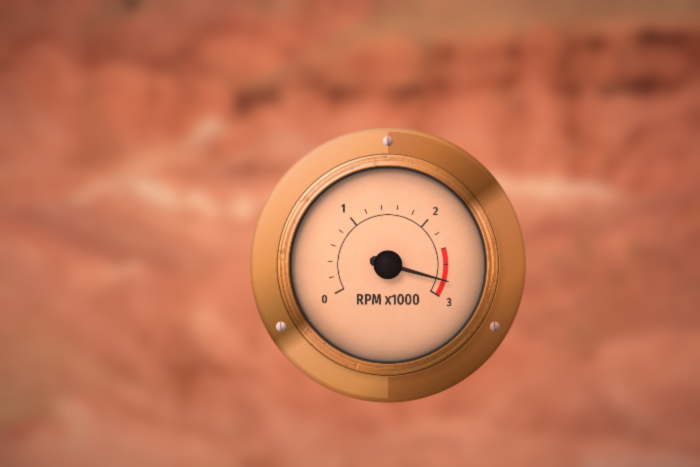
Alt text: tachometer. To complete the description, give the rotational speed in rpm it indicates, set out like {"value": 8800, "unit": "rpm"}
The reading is {"value": 2800, "unit": "rpm"}
